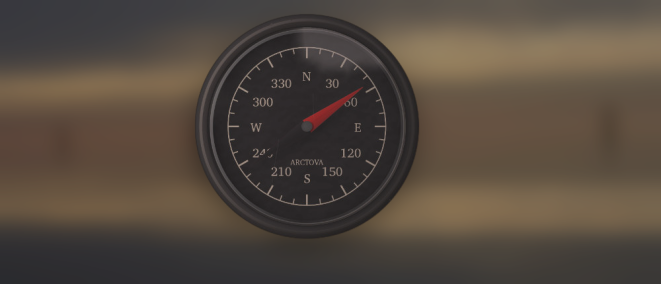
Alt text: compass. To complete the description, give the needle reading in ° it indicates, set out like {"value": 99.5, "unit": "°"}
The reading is {"value": 55, "unit": "°"}
